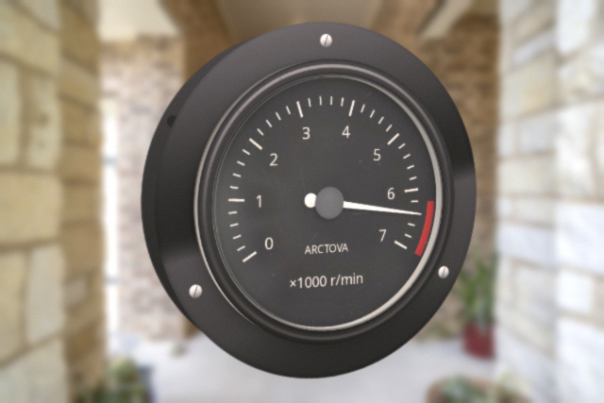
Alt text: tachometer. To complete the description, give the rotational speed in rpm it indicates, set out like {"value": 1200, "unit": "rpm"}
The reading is {"value": 6400, "unit": "rpm"}
